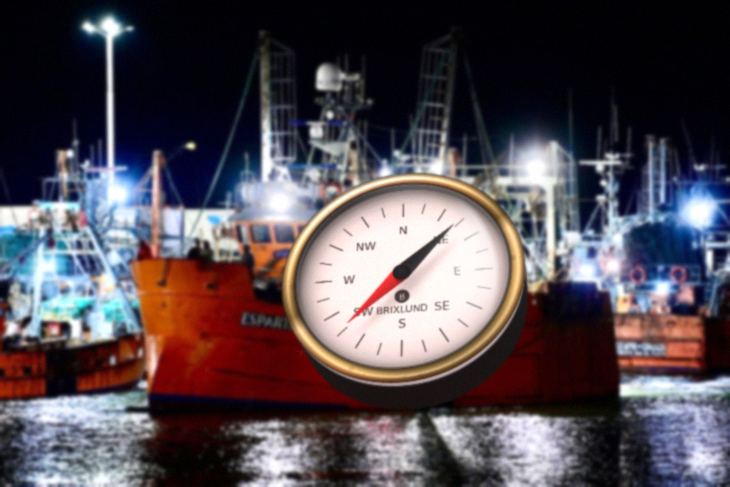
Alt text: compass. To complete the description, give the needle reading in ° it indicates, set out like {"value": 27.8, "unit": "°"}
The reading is {"value": 225, "unit": "°"}
